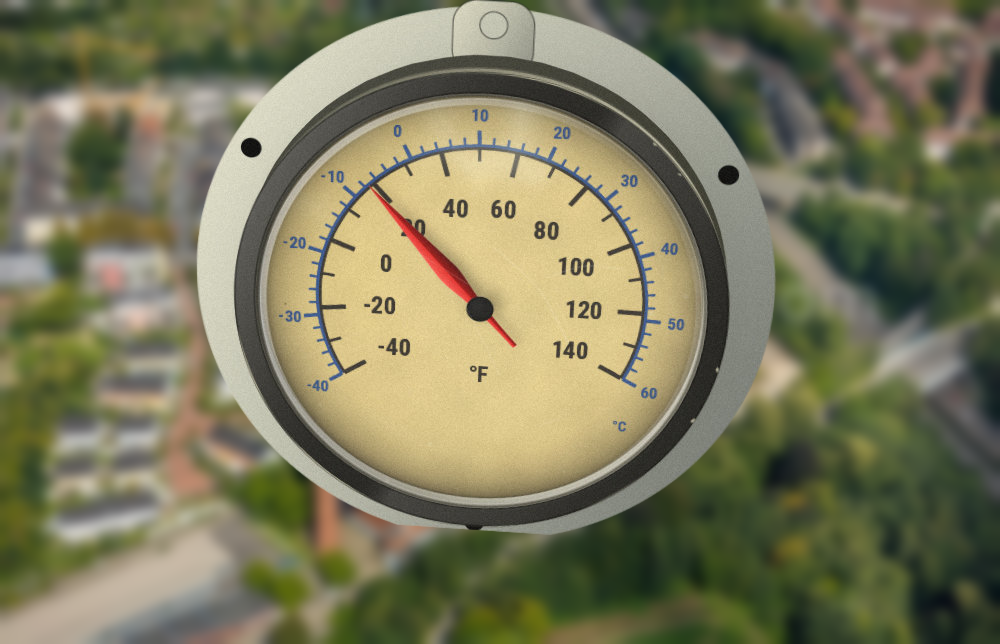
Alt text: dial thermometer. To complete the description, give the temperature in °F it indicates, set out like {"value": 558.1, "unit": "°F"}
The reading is {"value": 20, "unit": "°F"}
